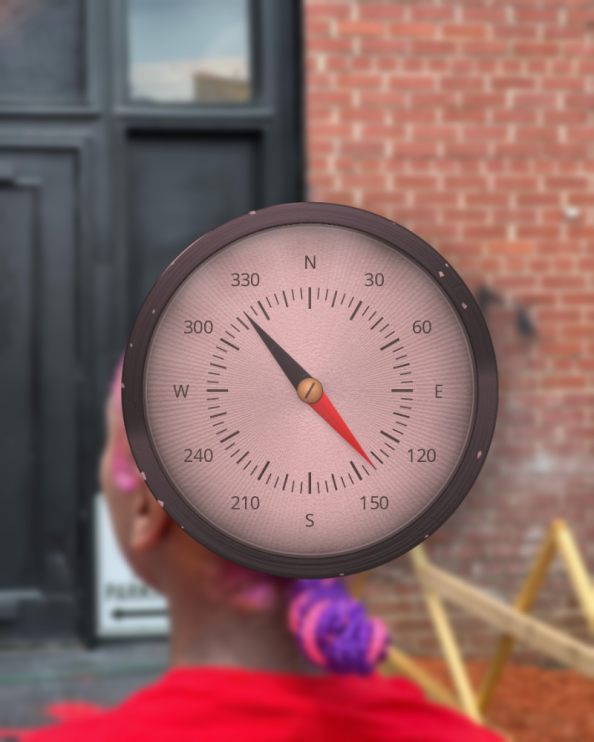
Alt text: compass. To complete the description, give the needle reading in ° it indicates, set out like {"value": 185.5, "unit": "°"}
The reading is {"value": 140, "unit": "°"}
